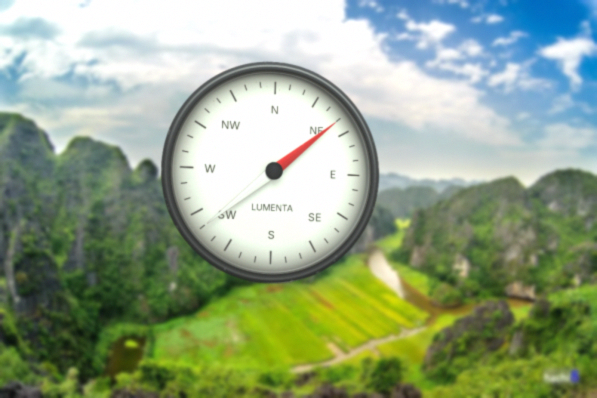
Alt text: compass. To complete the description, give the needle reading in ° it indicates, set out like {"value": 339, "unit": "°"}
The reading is {"value": 50, "unit": "°"}
